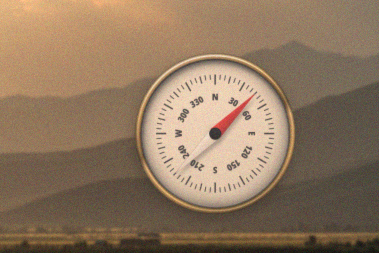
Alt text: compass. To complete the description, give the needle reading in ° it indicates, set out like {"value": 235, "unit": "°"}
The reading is {"value": 45, "unit": "°"}
